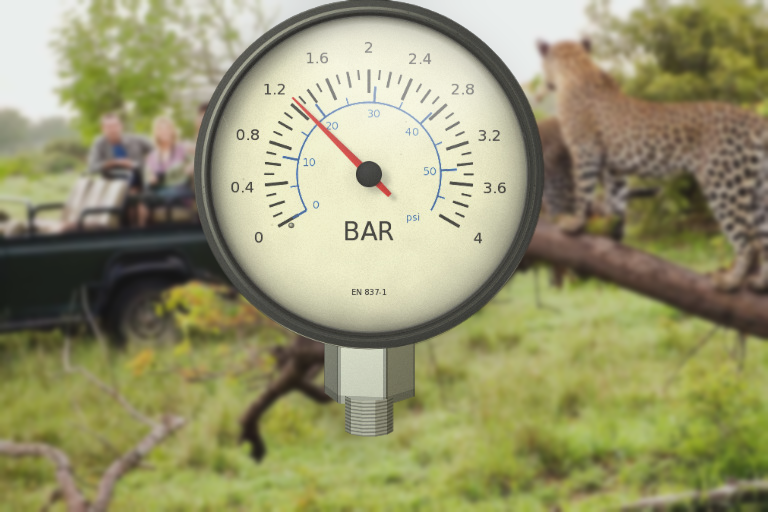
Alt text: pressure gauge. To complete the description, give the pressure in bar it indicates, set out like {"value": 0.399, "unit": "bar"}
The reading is {"value": 1.25, "unit": "bar"}
